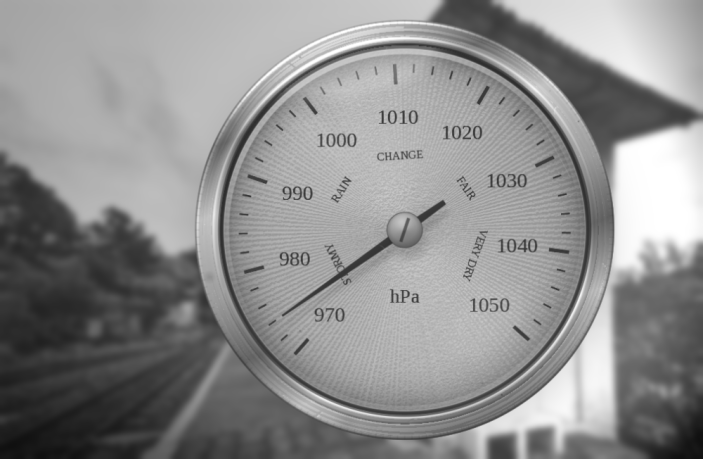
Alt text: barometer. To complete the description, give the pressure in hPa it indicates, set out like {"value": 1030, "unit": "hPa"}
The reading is {"value": 974, "unit": "hPa"}
